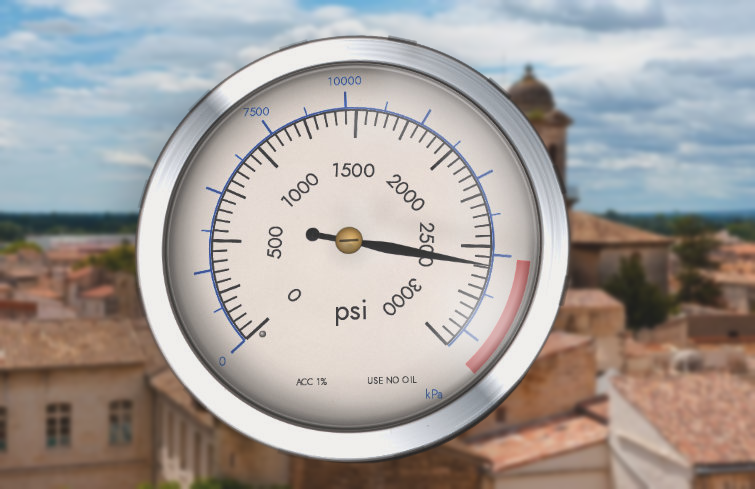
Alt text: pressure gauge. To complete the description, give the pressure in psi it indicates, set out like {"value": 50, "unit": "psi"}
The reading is {"value": 2600, "unit": "psi"}
